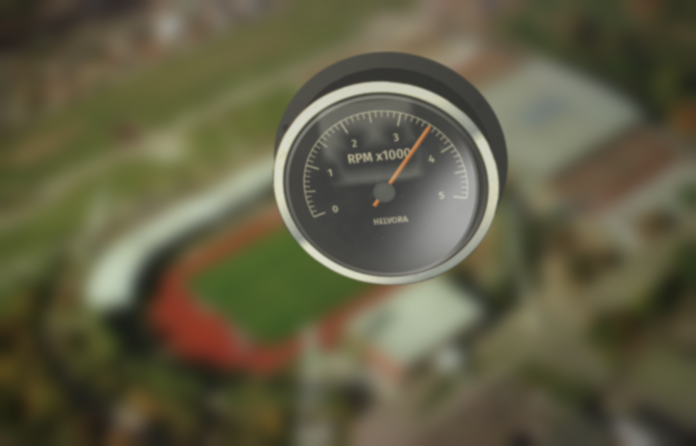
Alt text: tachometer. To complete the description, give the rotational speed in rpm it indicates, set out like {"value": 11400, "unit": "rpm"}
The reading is {"value": 3500, "unit": "rpm"}
